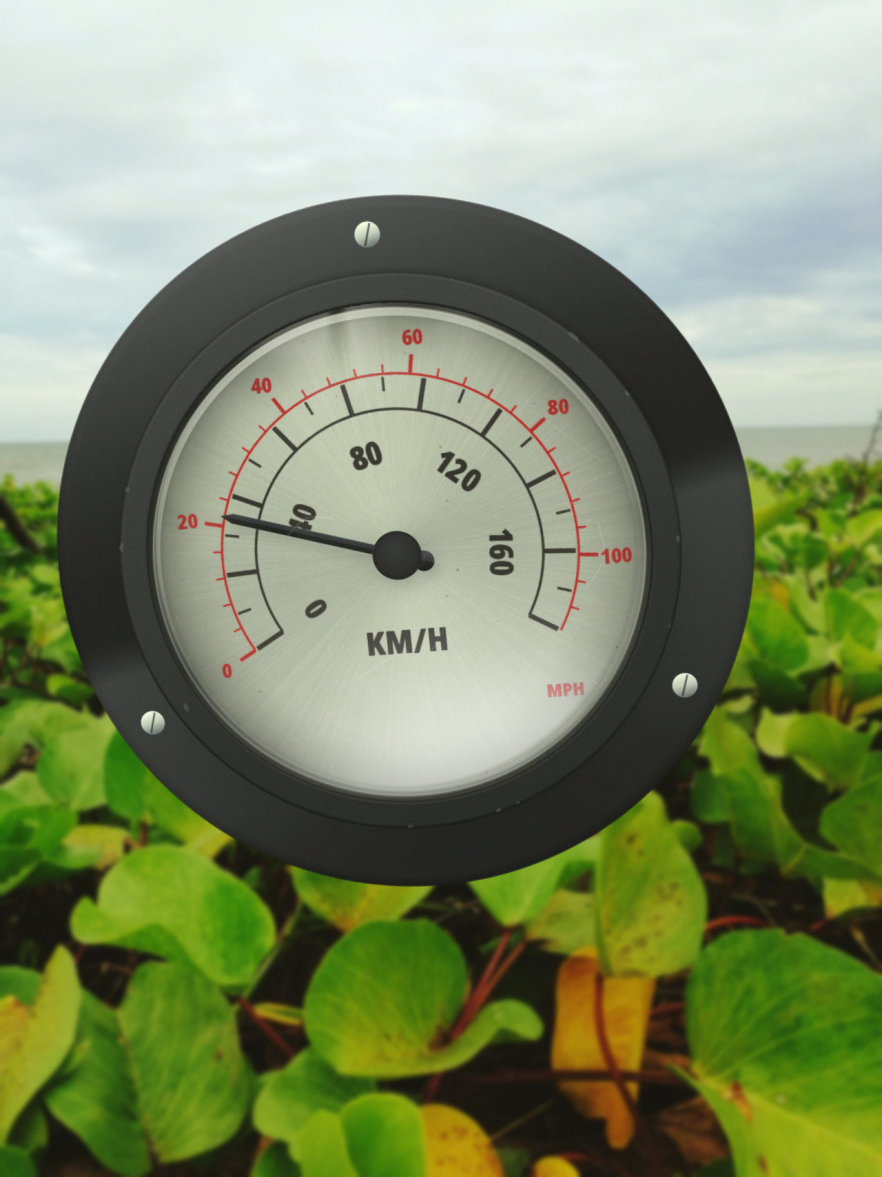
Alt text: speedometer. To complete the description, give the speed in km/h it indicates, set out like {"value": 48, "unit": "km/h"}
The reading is {"value": 35, "unit": "km/h"}
